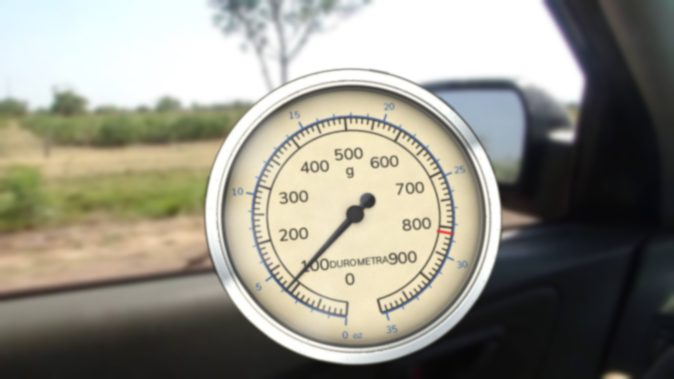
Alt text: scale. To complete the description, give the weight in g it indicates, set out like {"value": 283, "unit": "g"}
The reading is {"value": 110, "unit": "g"}
